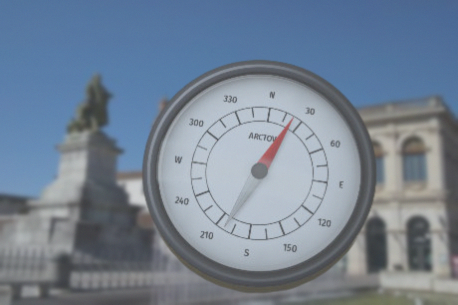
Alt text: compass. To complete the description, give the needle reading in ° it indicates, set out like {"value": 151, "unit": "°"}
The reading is {"value": 22.5, "unit": "°"}
